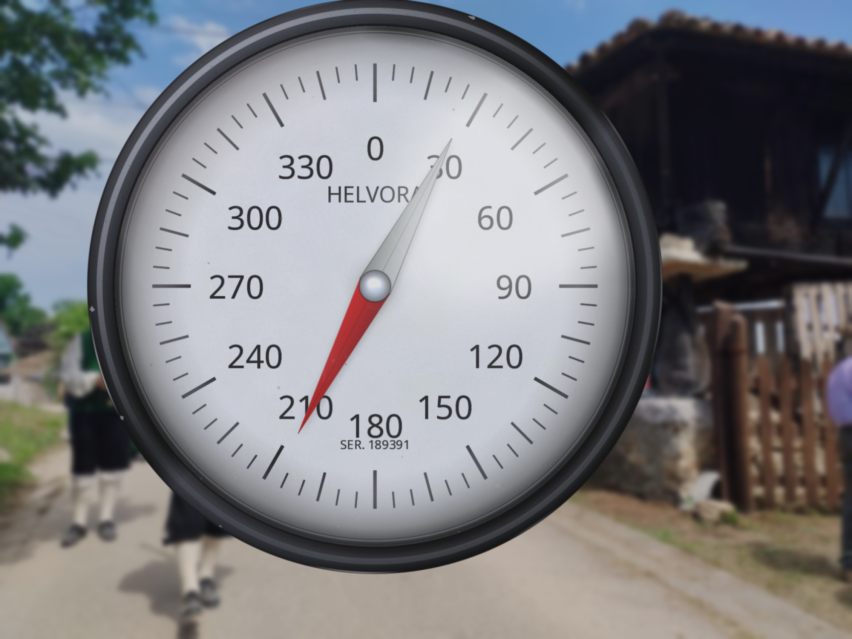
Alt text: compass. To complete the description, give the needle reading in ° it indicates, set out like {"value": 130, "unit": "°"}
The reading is {"value": 207.5, "unit": "°"}
